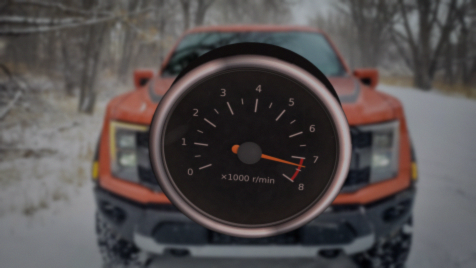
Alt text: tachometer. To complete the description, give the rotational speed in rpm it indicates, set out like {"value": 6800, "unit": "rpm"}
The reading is {"value": 7250, "unit": "rpm"}
